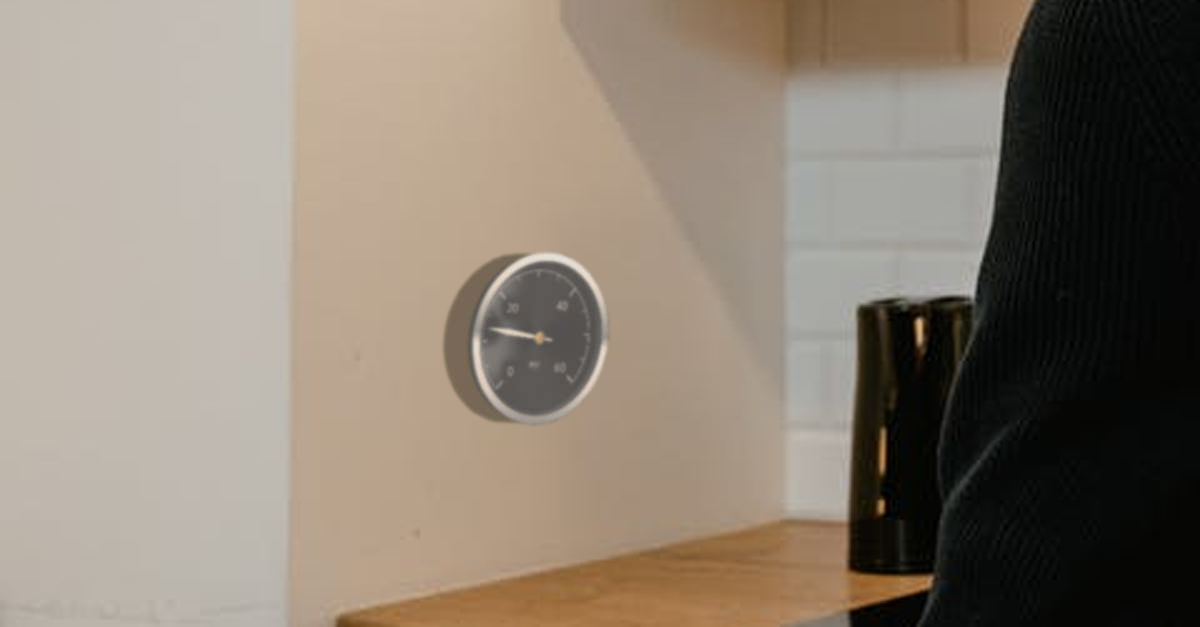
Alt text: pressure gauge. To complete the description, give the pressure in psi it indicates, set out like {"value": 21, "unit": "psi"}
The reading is {"value": 12.5, "unit": "psi"}
